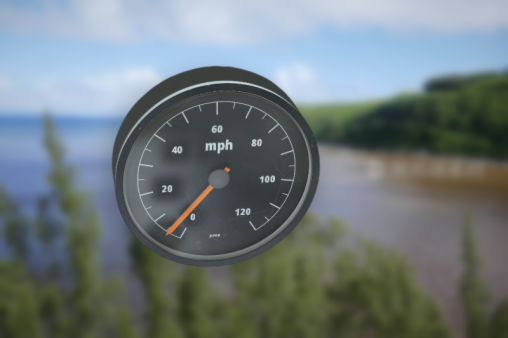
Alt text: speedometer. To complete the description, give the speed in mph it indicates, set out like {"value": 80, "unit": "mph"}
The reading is {"value": 5, "unit": "mph"}
